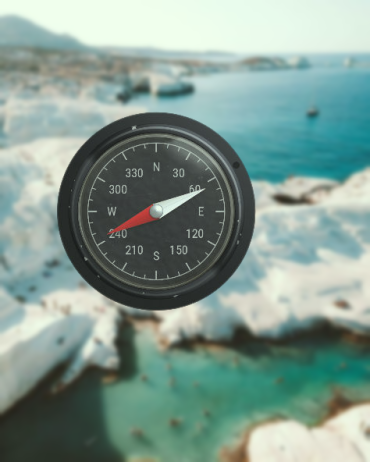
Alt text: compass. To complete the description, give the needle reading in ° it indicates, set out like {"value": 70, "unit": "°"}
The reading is {"value": 245, "unit": "°"}
